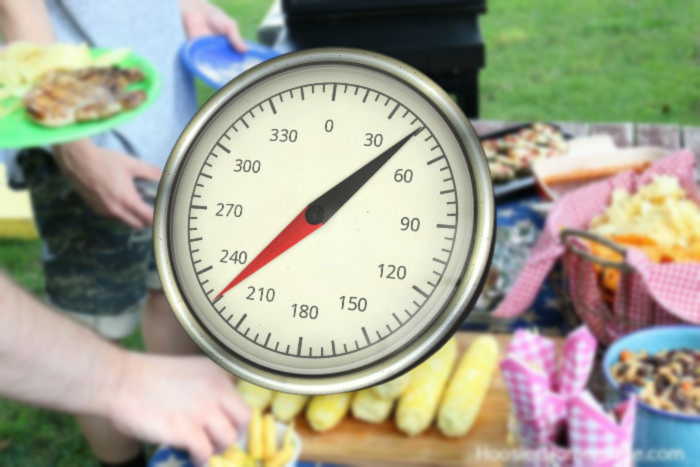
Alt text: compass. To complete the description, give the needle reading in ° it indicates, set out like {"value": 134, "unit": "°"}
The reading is {"value": 225, "unit": "°"}
